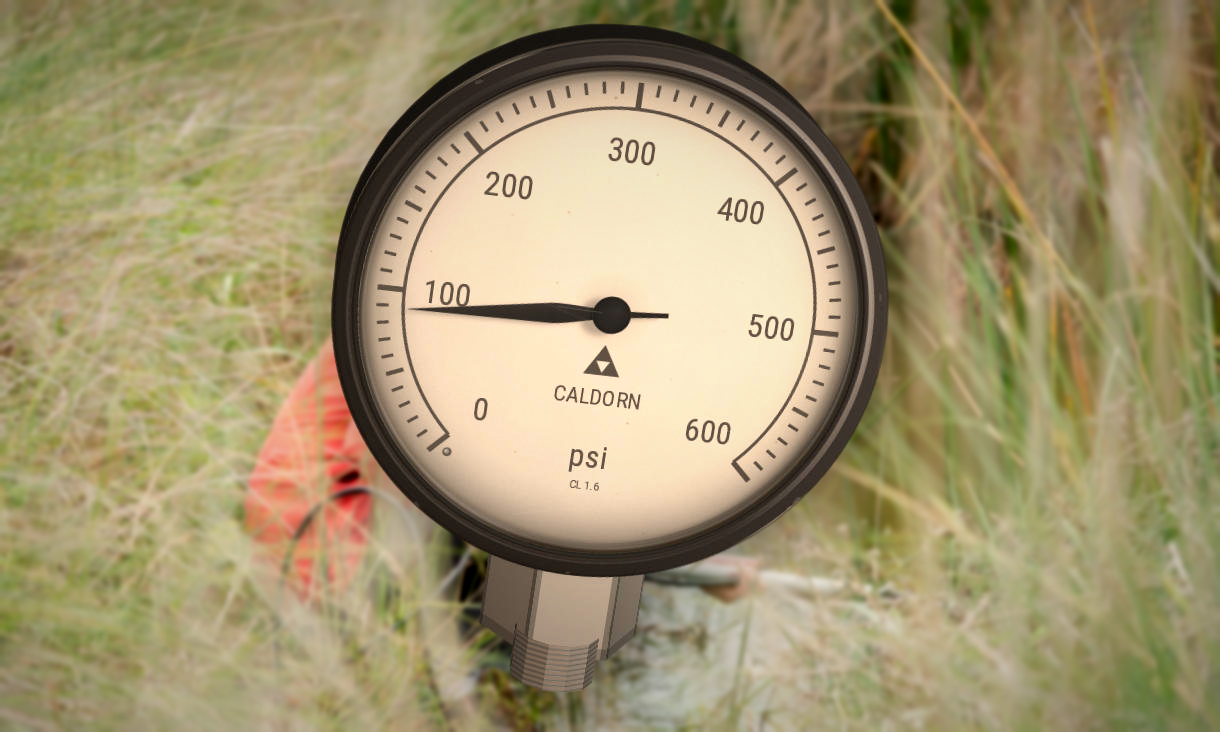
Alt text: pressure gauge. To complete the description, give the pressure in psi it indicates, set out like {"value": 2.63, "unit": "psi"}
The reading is {"value": 90, "unit": "psi"}
